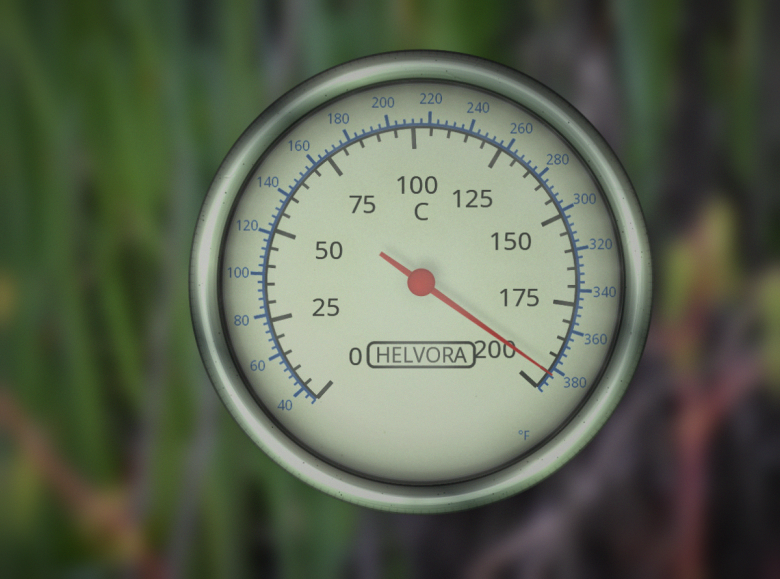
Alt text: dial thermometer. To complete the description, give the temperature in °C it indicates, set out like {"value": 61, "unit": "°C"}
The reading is {"value": 195, "unit": "°C"}
